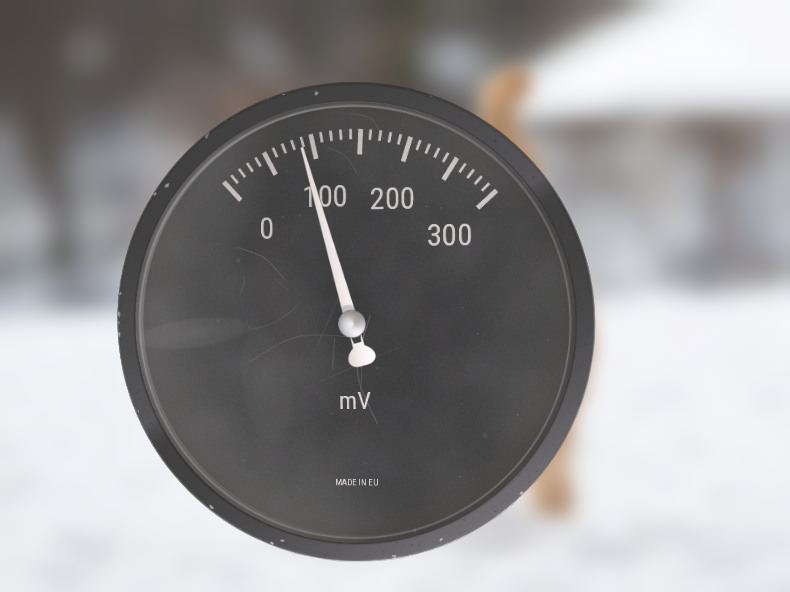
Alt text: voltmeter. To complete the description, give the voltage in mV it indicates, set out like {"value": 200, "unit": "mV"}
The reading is {"value": 90, "unit": "mV"}
